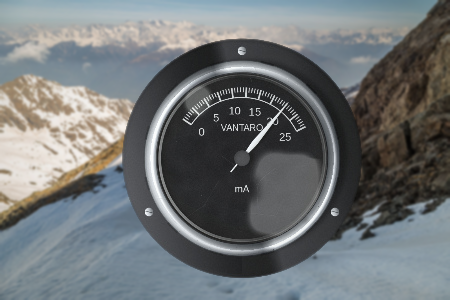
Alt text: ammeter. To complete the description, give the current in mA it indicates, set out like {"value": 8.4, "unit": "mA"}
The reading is {"value": 20, "unit": "mA"}
